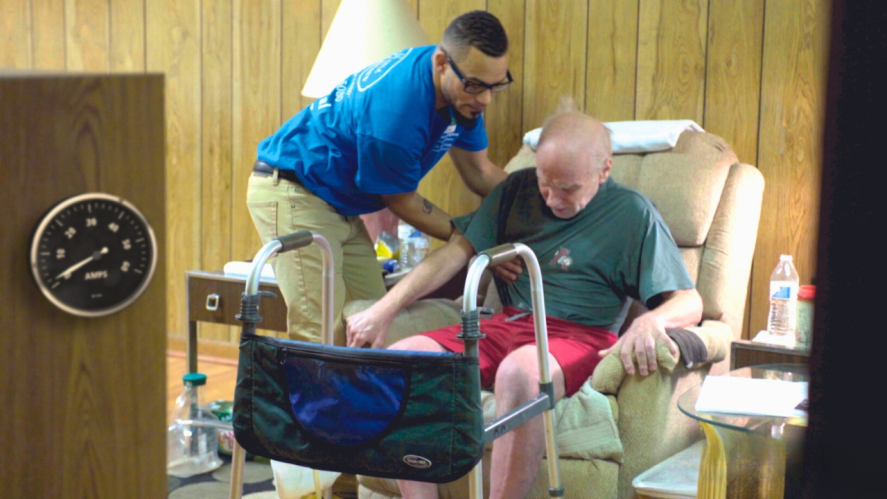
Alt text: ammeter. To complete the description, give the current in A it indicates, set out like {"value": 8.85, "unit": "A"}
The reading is {"value": 2, "unit": "A"}
